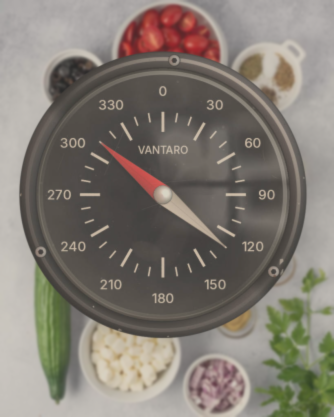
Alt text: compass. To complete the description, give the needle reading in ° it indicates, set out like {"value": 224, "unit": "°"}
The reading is {"value": 310, "unit": "°"}
